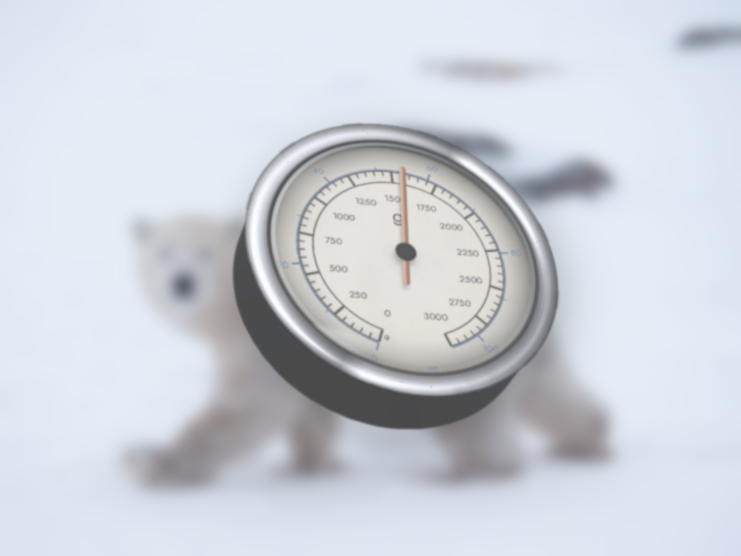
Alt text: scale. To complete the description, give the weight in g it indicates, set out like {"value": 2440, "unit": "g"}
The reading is {"value": 1550, "unit": "g"}
